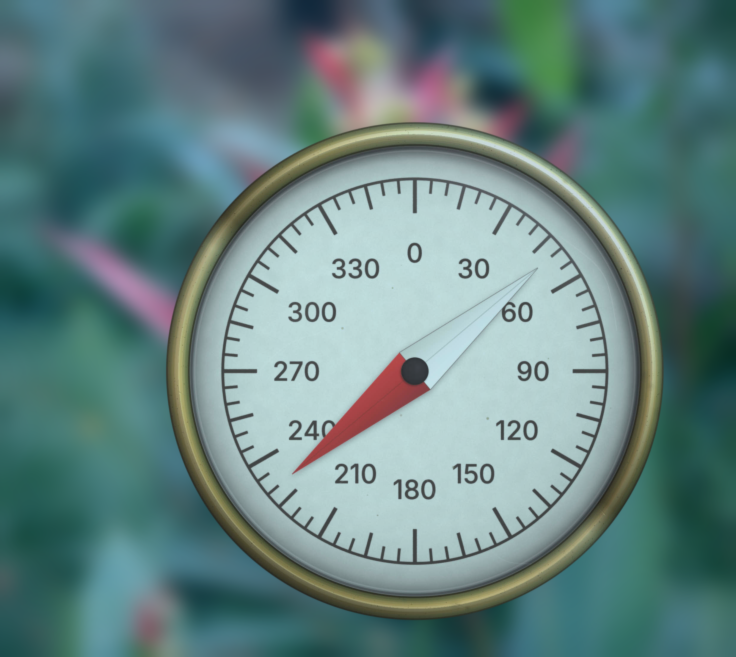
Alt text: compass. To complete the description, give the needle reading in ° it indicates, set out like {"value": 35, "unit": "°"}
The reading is {"value": 230, "unit": "°"}
